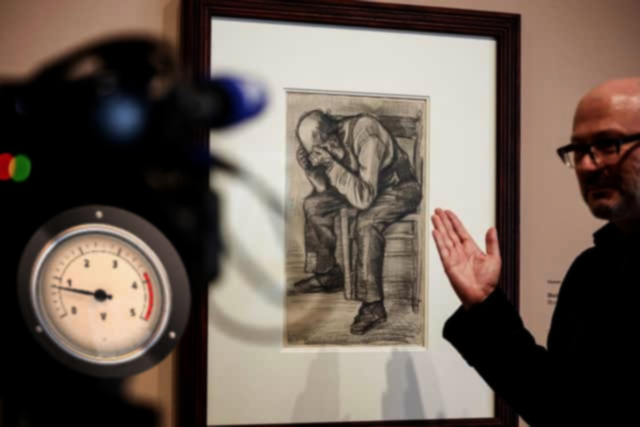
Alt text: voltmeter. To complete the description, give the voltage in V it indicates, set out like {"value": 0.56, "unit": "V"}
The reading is {"value": 0.8, "unit": "V"}
